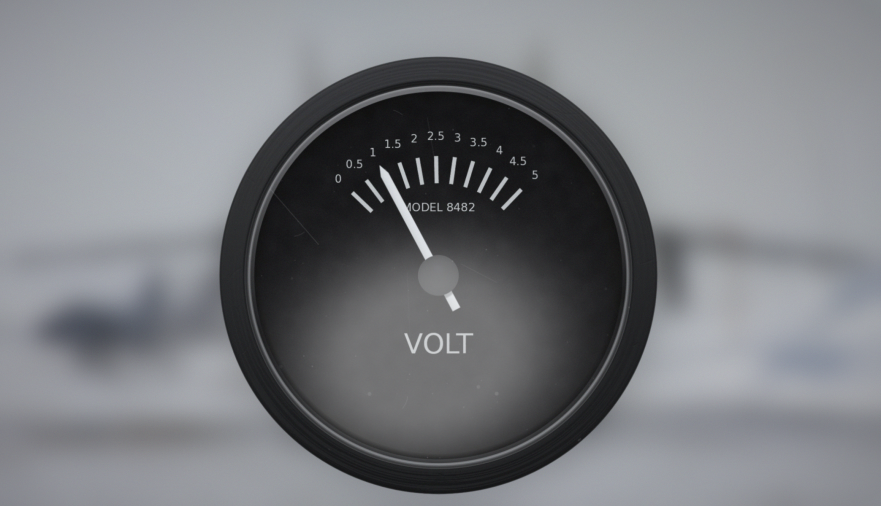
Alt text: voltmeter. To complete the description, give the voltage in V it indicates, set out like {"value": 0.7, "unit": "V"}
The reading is {"value": 1, "unit": "V"}
